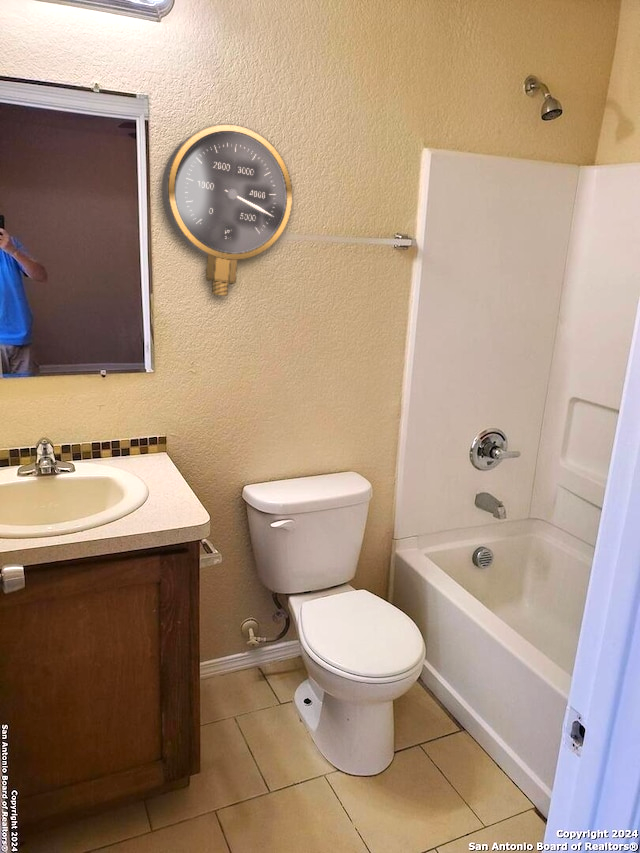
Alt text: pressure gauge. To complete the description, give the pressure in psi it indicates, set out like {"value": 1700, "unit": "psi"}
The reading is {"value": 4500, "unit": "psi"}
